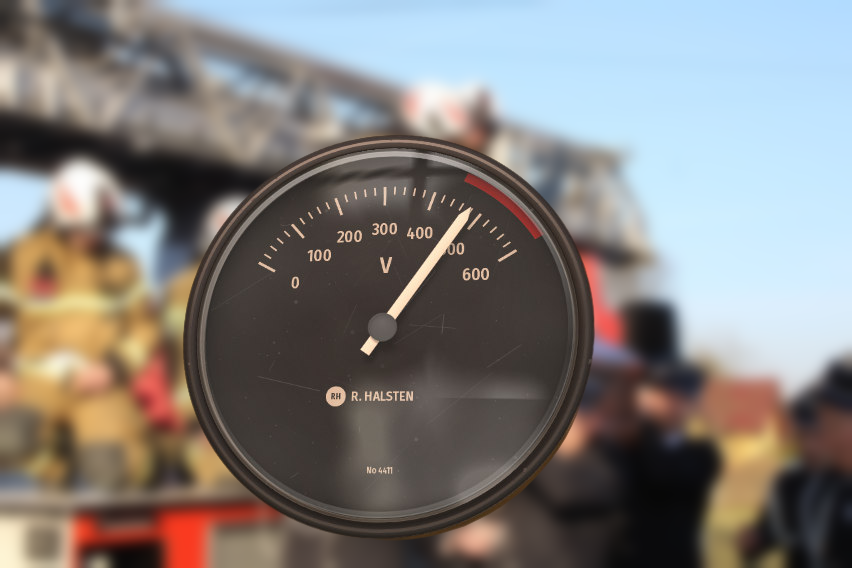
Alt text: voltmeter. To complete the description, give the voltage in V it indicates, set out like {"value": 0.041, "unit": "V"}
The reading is {"value": 480, "unit": "V"}
